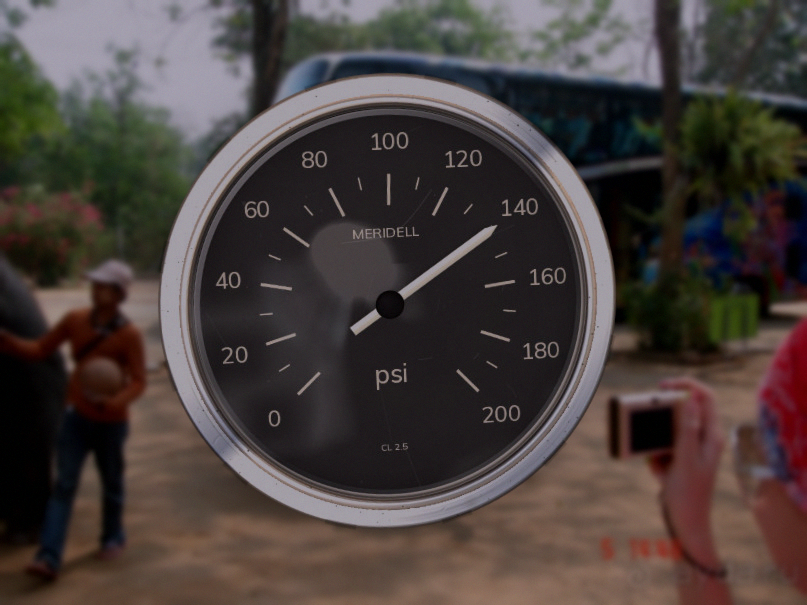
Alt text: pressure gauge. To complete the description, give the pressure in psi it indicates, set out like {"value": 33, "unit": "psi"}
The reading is {"value": 140, "unit": "psi"}
